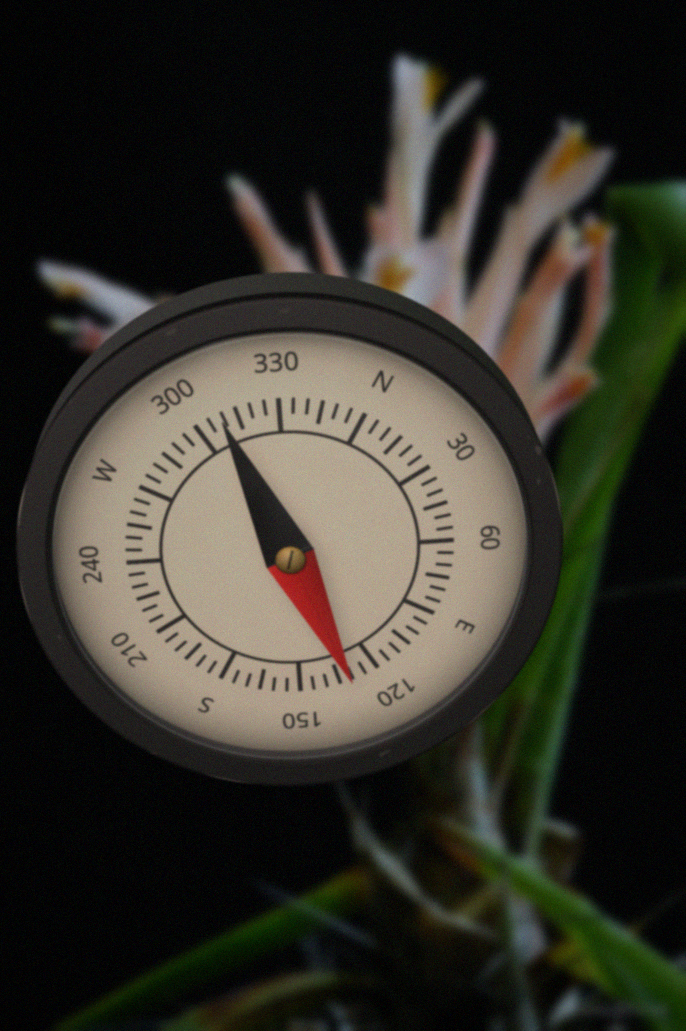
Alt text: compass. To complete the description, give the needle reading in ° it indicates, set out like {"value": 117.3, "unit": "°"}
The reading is {"value": 130, "unit": "°"}
